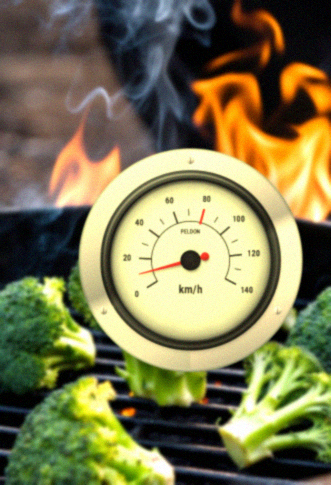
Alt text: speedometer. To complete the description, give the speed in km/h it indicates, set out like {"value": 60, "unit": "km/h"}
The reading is {"value": 10, "unit": "km/h"}
